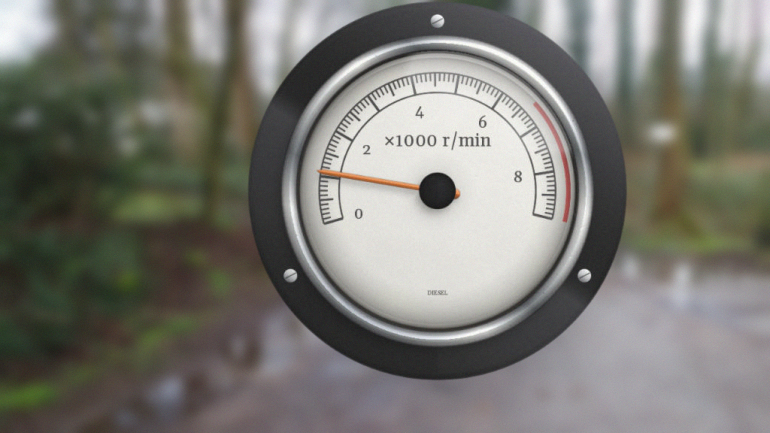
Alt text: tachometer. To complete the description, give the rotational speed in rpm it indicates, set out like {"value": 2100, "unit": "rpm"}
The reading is {"value": 1100, "unit": "rpm"}
